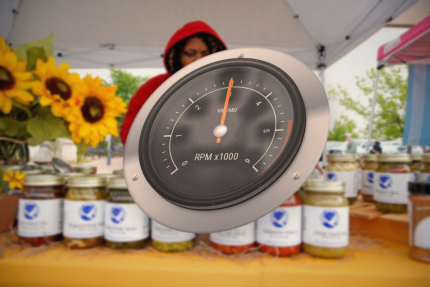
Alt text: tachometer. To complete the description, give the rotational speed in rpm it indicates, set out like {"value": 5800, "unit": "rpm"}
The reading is {"value": 3000, "unit": "rpm"}
